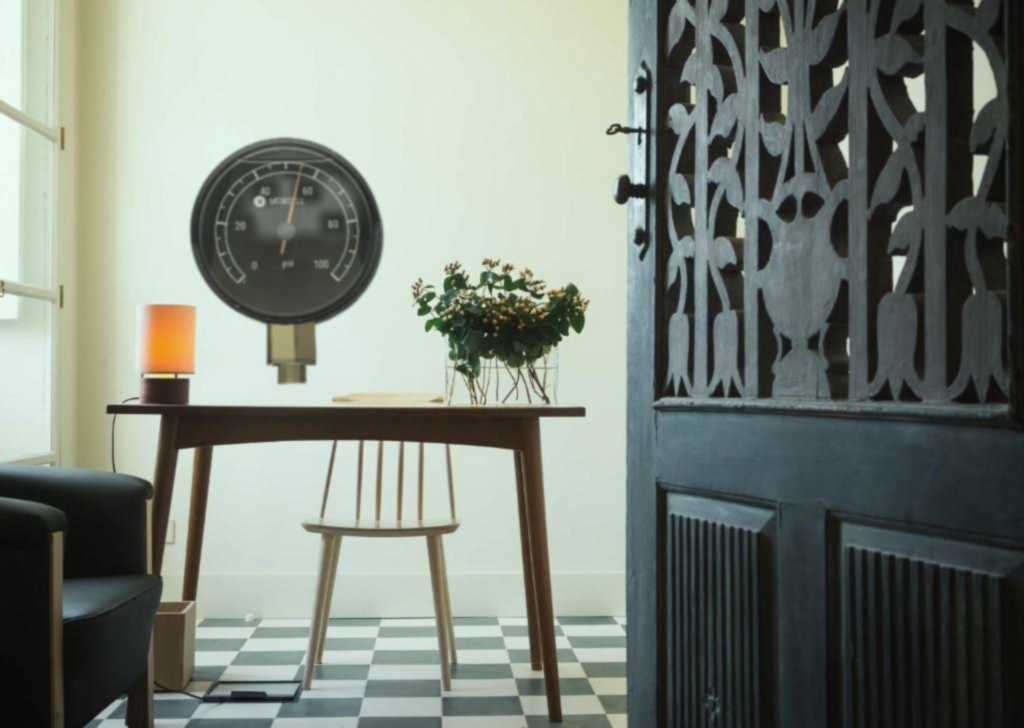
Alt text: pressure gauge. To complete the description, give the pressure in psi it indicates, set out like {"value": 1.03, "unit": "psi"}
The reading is {"value": 55, "unit": "psi"}
